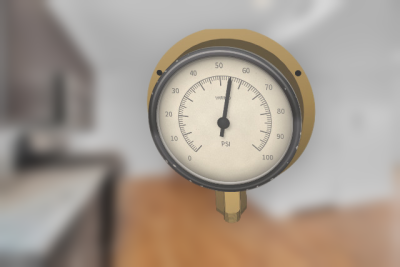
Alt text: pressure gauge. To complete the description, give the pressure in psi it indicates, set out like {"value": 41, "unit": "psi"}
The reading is {"value": 55, "unit": "psi"}
